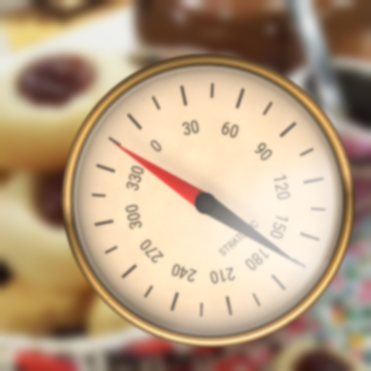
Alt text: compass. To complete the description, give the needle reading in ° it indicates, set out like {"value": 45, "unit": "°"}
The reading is {"value": 345, "unit": "°"}
